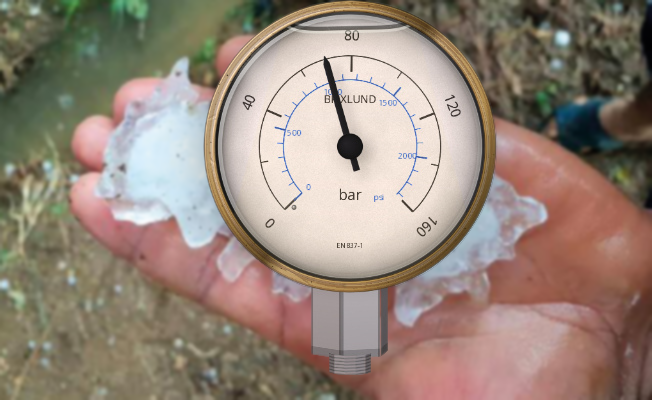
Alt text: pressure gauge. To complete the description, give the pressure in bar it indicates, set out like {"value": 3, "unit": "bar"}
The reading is {"value": 70, "unit": "bar"}
